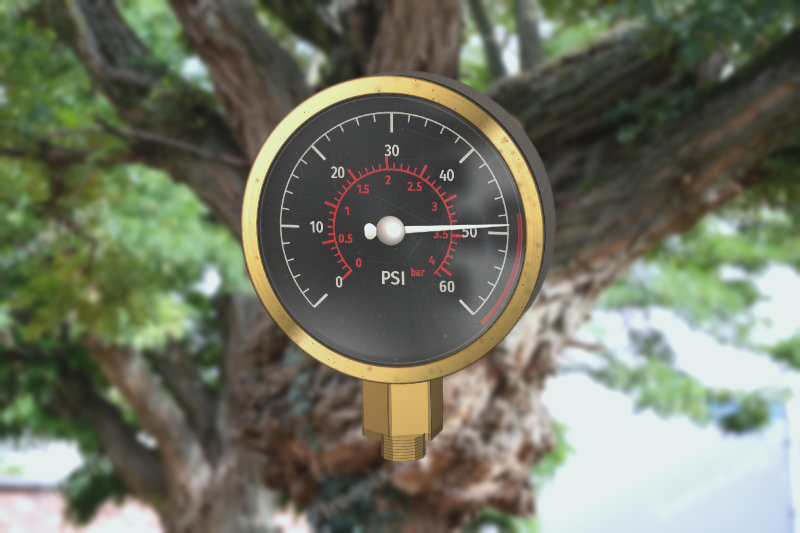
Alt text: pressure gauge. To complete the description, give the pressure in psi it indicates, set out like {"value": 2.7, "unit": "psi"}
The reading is {"value": 49, "unit": "psi"}
